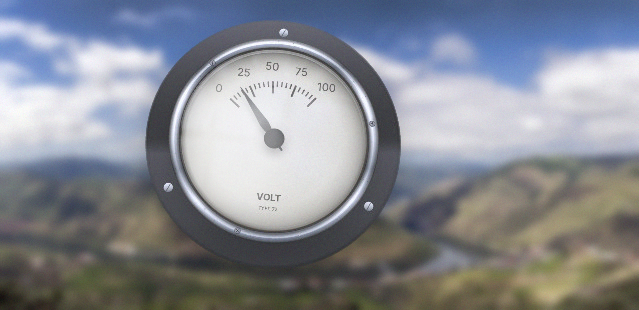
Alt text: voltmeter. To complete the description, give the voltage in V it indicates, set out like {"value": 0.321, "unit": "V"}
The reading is {"value": 15, "unit": "V"}
